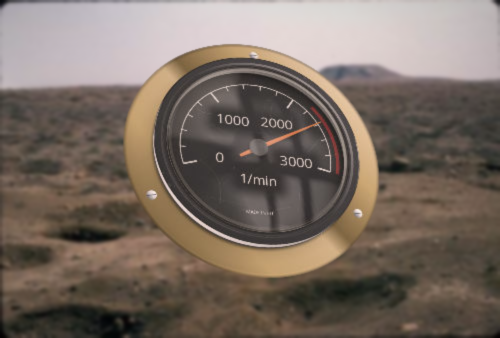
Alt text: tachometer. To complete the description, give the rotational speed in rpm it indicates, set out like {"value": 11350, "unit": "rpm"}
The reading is {"value": 2400, "unit": "rpm"}
